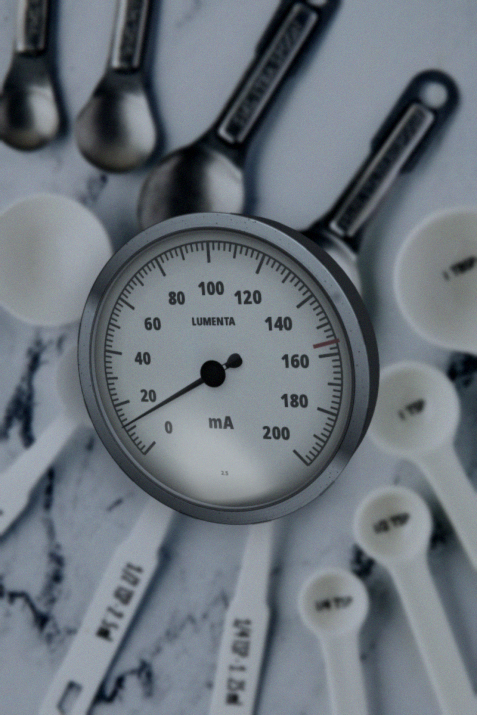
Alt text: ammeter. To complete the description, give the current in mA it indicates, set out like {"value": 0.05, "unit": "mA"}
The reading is {"value": 12, "unit": "mA"}
